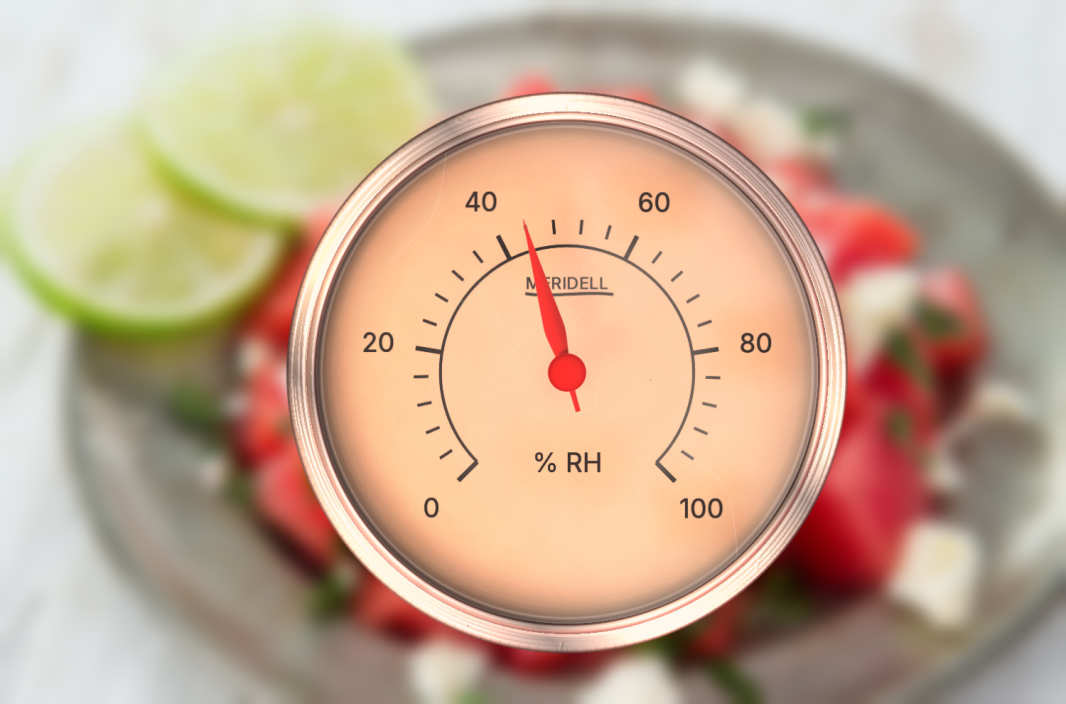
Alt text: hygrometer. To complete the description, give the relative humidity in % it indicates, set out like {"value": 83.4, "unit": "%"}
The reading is {"value": 44, "unit": "%"}
